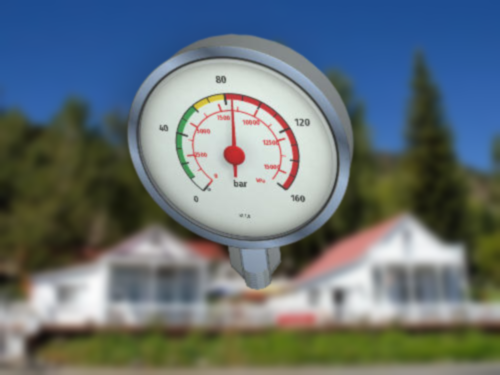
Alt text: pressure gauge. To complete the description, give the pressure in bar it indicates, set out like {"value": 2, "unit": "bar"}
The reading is {"value": 85, "unit": "bar"}
